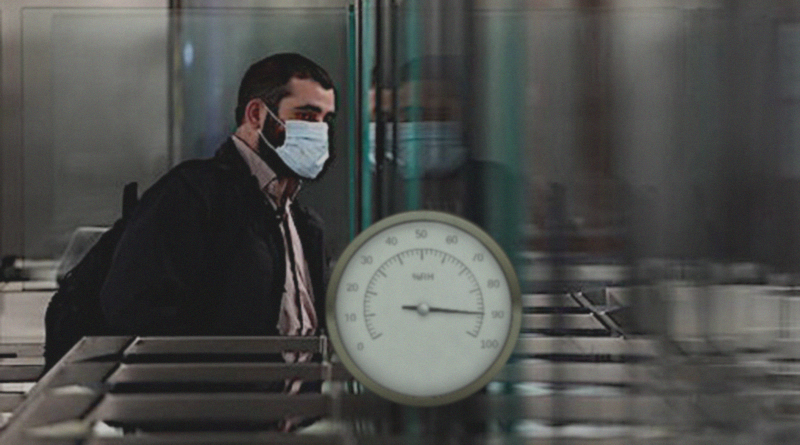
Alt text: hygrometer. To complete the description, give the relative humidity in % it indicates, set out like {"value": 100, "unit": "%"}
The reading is {"value": 90, "unit": "%"}
